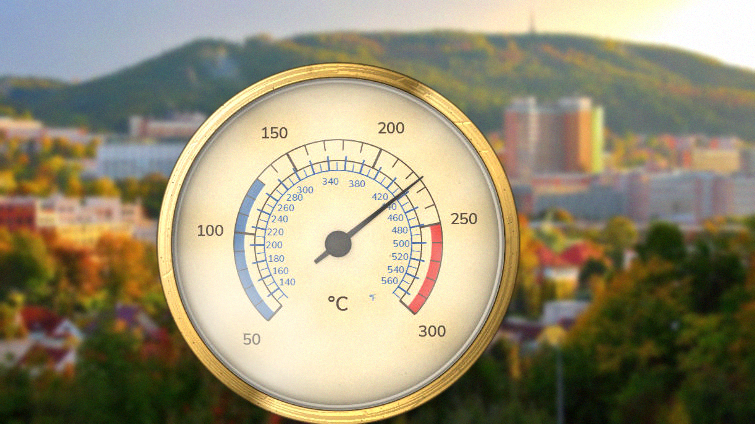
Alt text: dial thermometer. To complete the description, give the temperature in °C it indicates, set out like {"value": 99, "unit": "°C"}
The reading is {"value": 225, "unit": "°C"}
